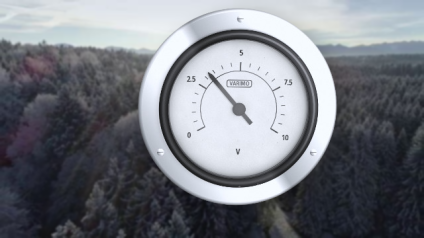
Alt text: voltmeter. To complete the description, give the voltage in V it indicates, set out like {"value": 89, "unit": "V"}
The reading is {"value": 3.25, "unit": "V"}
